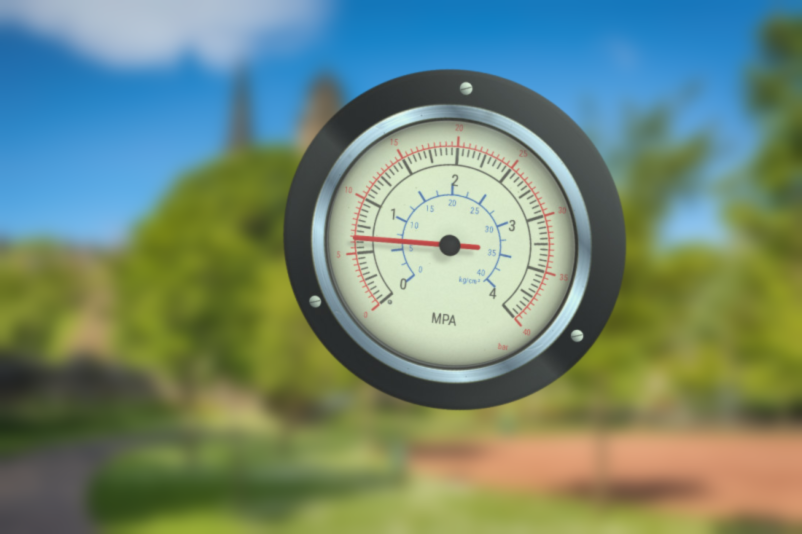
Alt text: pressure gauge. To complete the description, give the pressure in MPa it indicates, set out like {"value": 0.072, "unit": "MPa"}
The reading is {"value": 0.65, "unit": "MPa"}
